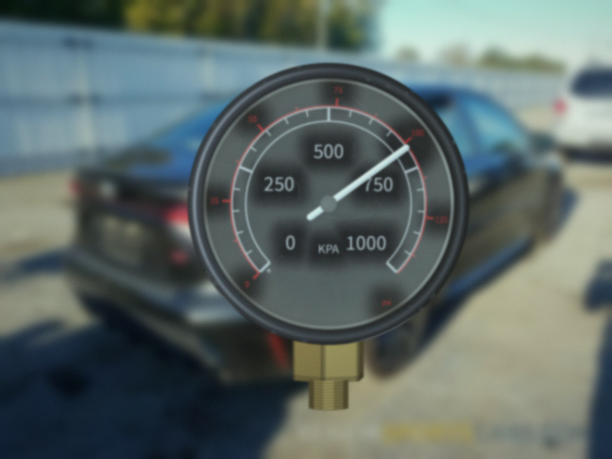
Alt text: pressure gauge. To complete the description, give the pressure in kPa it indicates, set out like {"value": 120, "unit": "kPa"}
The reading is {"value": 700, "unit": "kPa"}
